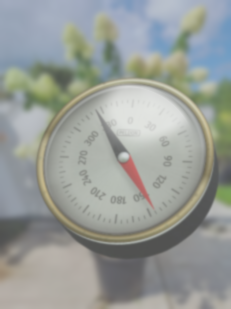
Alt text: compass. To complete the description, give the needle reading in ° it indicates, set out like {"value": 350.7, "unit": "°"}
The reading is {"value": 145, "unit": "°"}
